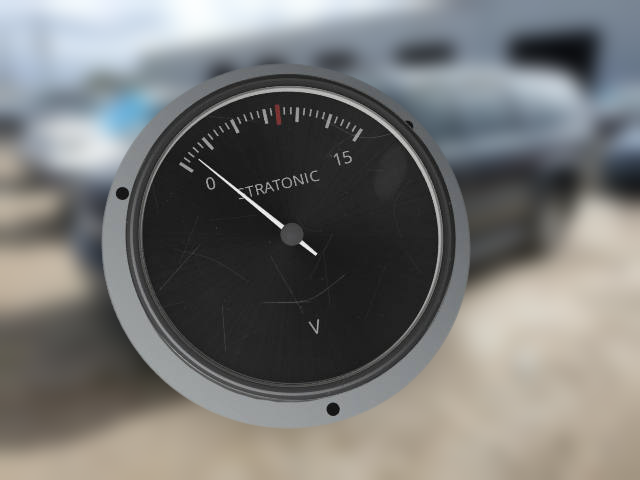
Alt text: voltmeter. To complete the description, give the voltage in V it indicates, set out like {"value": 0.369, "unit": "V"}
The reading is {"value": 1, "unit": "V"}
